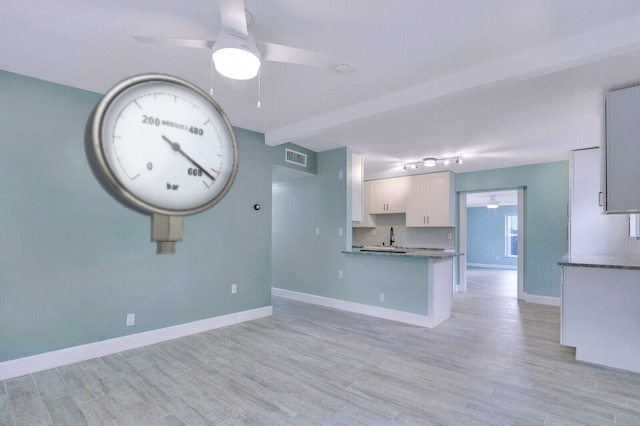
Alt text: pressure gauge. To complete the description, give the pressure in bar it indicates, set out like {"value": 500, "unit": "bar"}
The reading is {"value": 575, "unit": "bar"}
